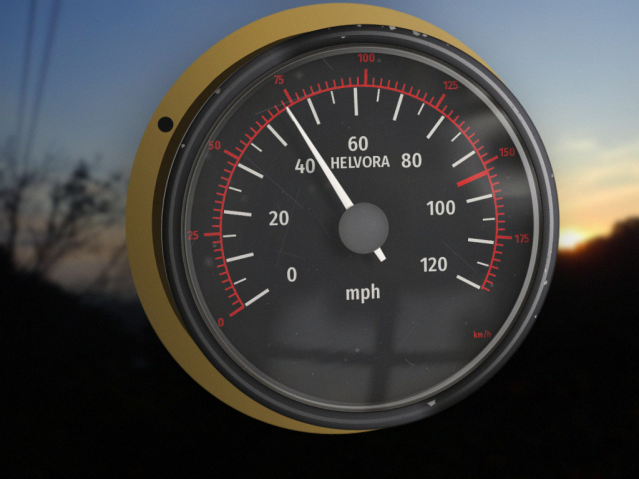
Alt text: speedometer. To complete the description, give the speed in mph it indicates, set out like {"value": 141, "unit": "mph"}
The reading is {"value": 45, "unit": "mph"}
